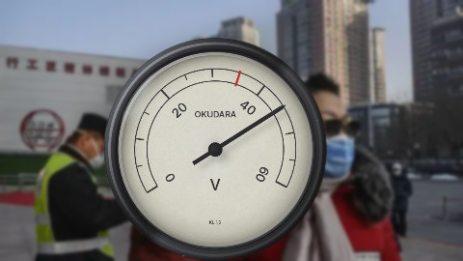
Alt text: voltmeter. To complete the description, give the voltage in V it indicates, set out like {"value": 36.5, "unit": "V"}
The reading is {"value": 45, "unit": "V"}
